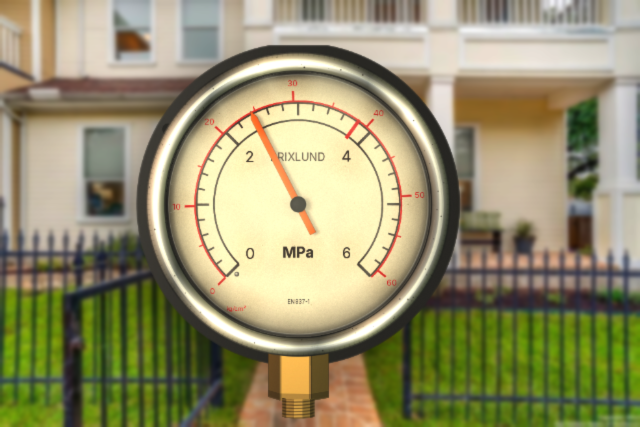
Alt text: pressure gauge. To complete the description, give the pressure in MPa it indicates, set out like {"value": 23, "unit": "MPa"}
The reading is {"value": 2.4, "unit": "MPa"}
